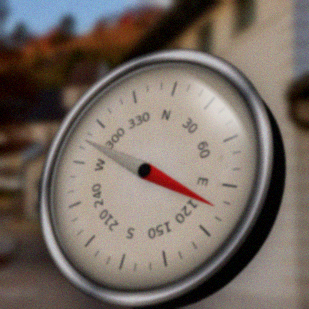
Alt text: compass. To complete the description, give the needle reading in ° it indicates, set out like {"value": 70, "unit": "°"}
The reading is {"value": 105, "unit": "°"}
